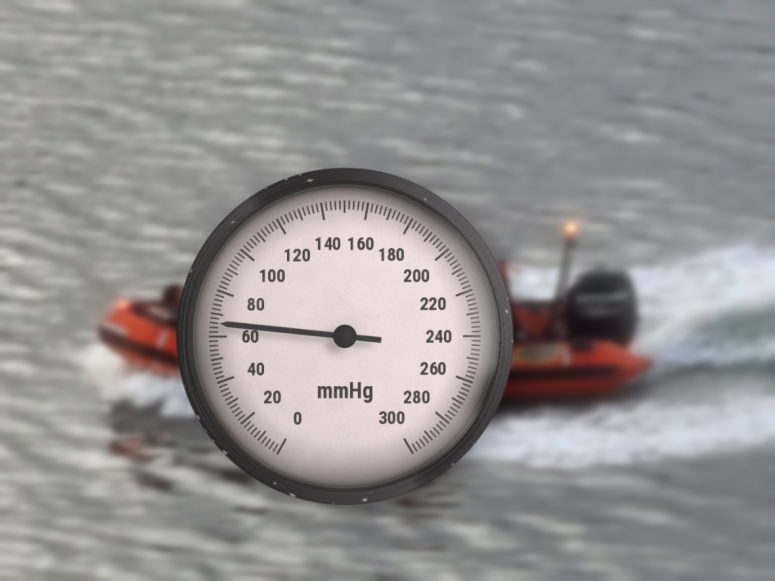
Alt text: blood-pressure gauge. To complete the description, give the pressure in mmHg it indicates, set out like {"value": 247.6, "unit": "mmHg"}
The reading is {"value": 66, "unit": "mmHg"}
